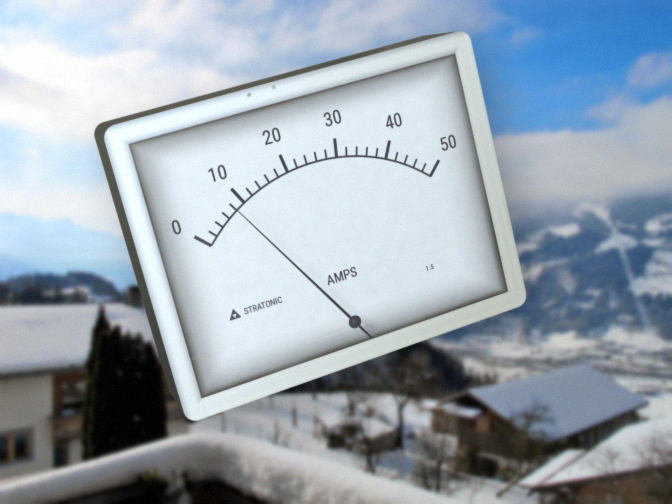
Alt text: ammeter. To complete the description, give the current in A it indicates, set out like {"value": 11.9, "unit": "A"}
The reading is {"value": 8, "unit": "A"}
